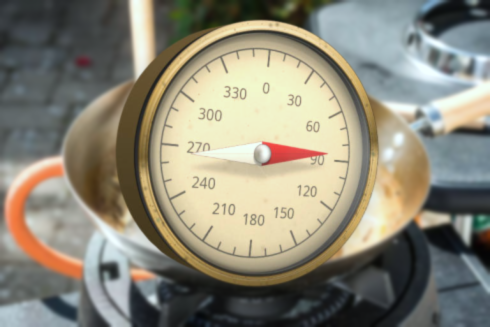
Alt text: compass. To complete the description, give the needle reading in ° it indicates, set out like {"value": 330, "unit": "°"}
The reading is {"value": 85, "unit": "°"}
